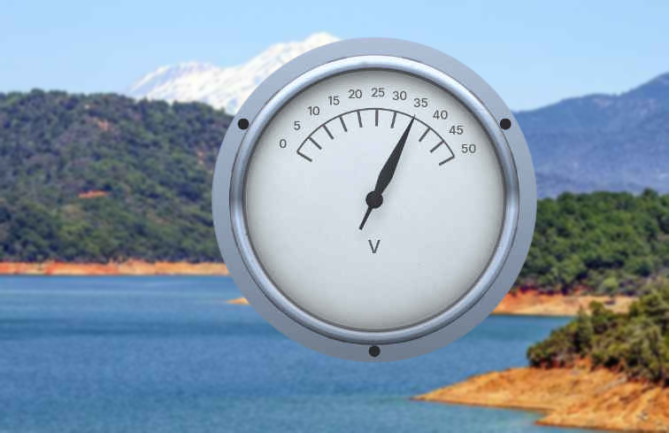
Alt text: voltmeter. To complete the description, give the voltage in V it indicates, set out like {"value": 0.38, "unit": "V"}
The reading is {"value": 35, "unit": "V"}
